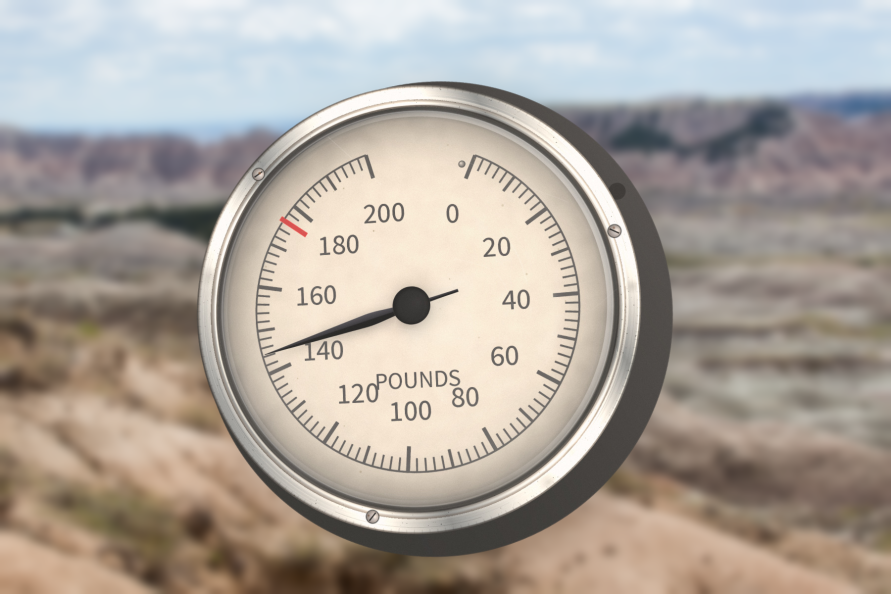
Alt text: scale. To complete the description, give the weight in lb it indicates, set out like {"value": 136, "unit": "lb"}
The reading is {"value": 144, "unit": "lb"}
